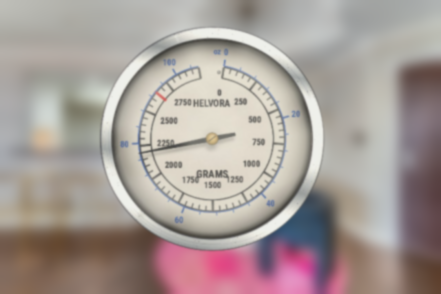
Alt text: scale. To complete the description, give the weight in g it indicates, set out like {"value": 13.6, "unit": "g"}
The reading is {"value": 2200, "unit": "g"}
